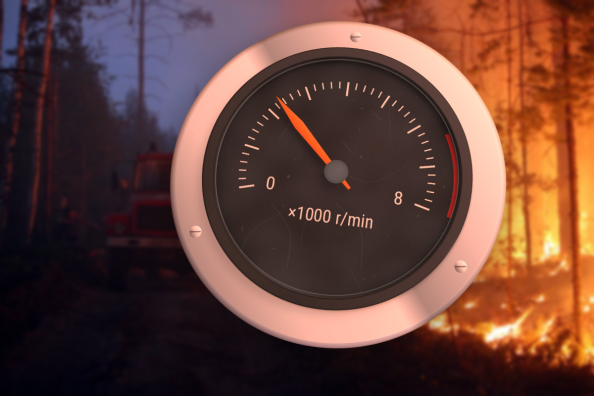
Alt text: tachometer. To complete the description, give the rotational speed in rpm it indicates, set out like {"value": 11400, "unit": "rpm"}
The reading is {"value": 2300, "unit": "rpm"}
